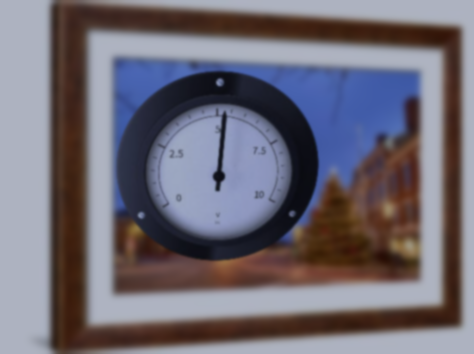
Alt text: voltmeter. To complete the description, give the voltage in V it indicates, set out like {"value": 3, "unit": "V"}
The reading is {"value": 5.25, "unit": "V"}
